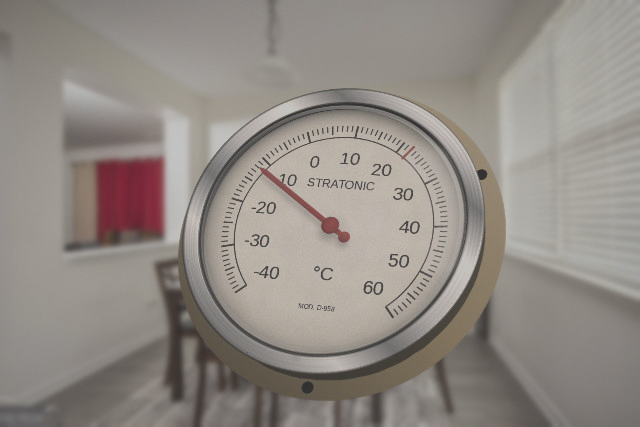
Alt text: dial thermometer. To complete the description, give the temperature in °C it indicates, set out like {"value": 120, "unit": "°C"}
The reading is {"value": -12, "unit": "°C"}
